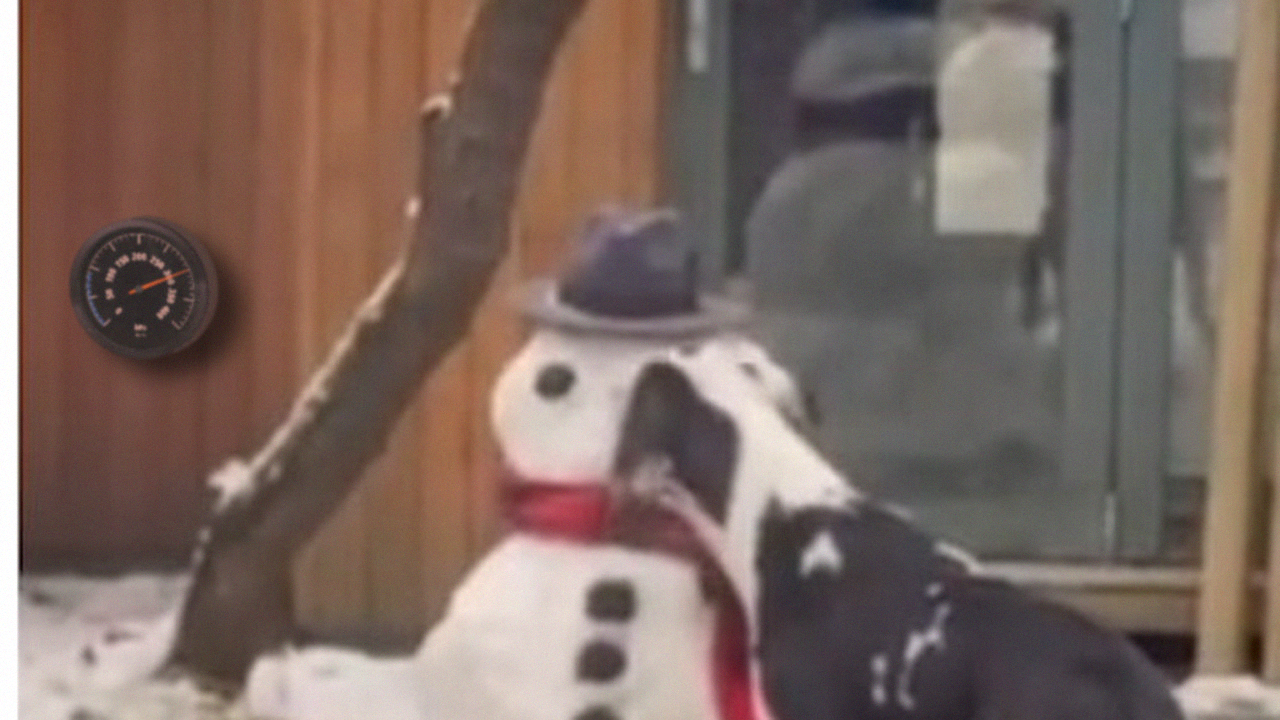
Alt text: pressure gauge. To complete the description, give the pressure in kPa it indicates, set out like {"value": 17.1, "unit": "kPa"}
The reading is {"value": 300, "unit": "kPa"}
